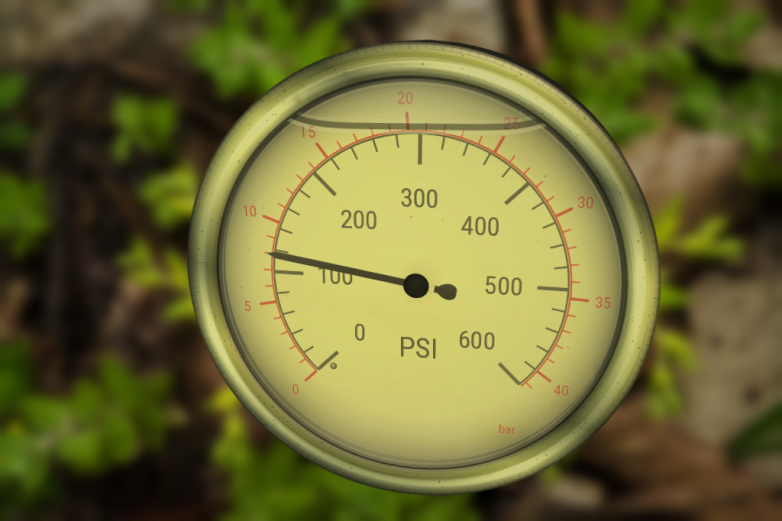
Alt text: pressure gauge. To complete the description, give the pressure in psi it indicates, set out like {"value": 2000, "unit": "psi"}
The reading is {"value": 120, "unit": "psi"}
